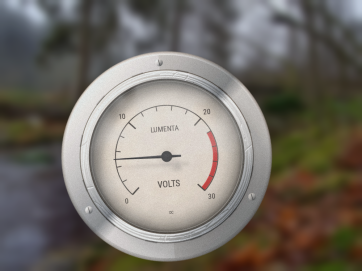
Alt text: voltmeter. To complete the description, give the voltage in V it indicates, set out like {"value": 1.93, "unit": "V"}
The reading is {"value": 5, "unit": "V"}
